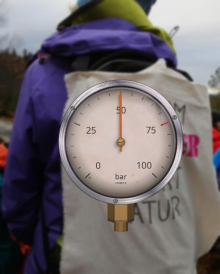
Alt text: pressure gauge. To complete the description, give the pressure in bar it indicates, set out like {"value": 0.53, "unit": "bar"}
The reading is {"value": 50, "unit": "bar"}
